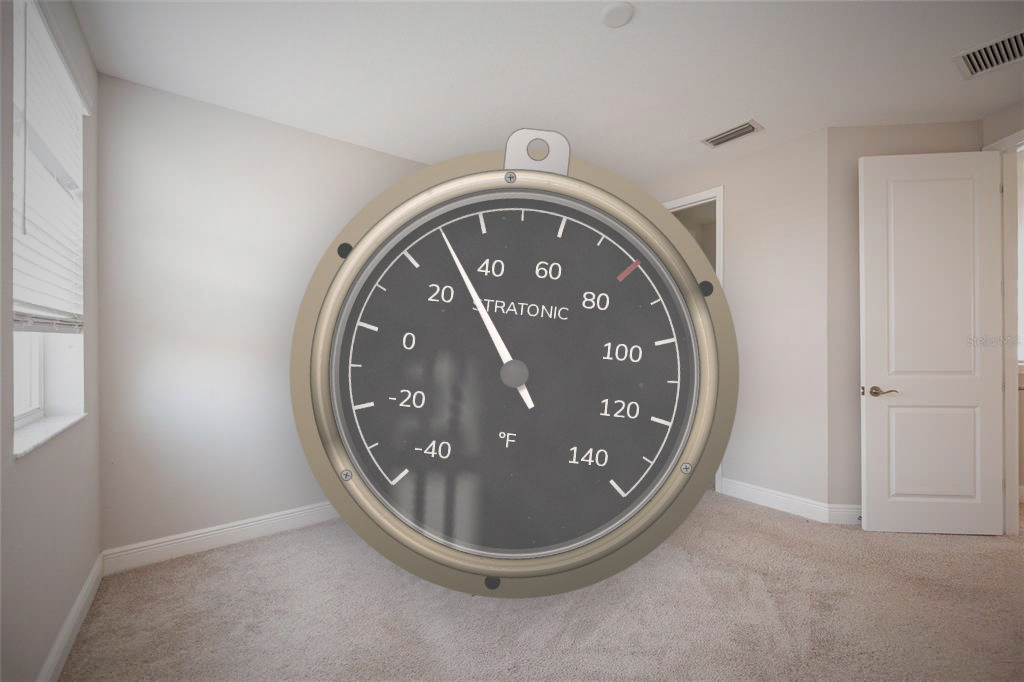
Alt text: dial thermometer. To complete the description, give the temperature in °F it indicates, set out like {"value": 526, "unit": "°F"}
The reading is {"value": 30, "unit": "°F"}
